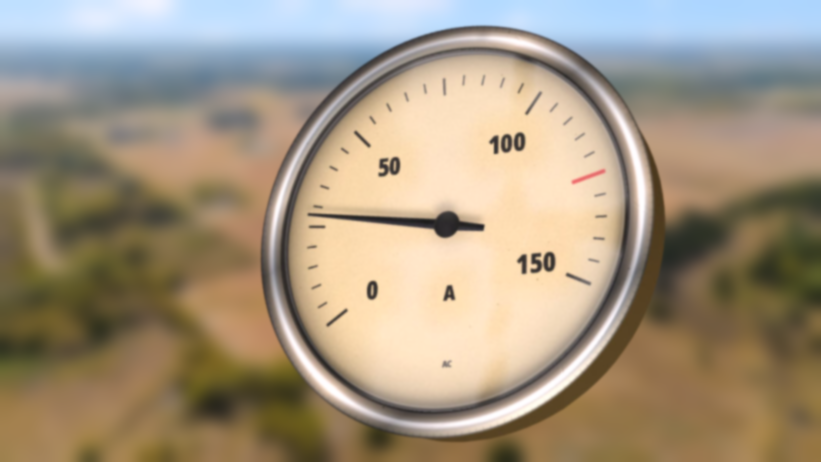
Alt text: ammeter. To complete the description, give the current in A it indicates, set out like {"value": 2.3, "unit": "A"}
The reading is {"value": 27.5, "unit": "A"}
